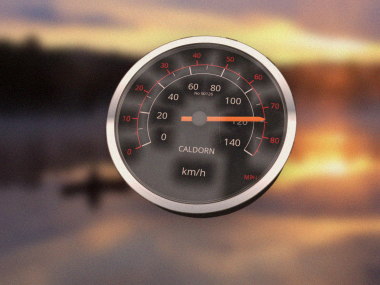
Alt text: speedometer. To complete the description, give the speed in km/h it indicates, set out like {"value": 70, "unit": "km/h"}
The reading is {"value": 120, "unit": "km/h"}
